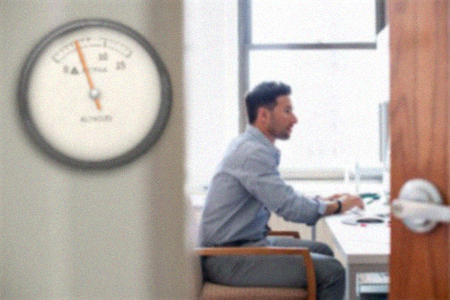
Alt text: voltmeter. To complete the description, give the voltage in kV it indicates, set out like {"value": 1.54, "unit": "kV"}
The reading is {"value": 5, "unit": "kV"}
